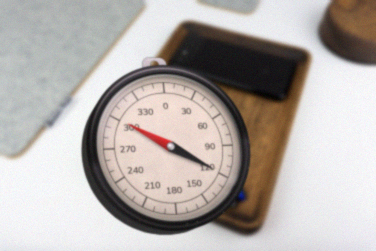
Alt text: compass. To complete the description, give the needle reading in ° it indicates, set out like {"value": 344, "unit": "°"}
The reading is {"value": 300, "unit": "°"}
